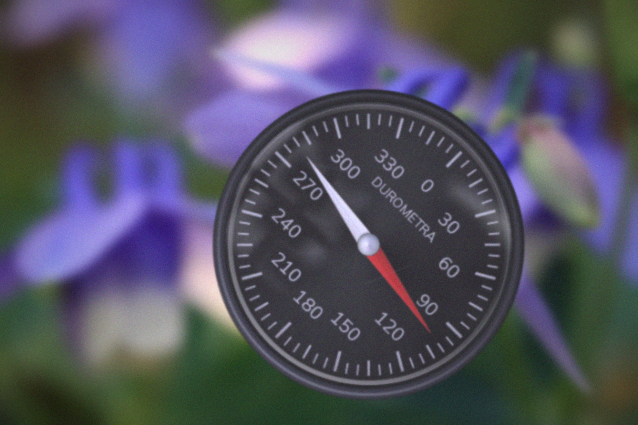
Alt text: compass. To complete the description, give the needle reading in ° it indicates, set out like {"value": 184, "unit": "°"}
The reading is {"value": 100, "unit": "°"}
